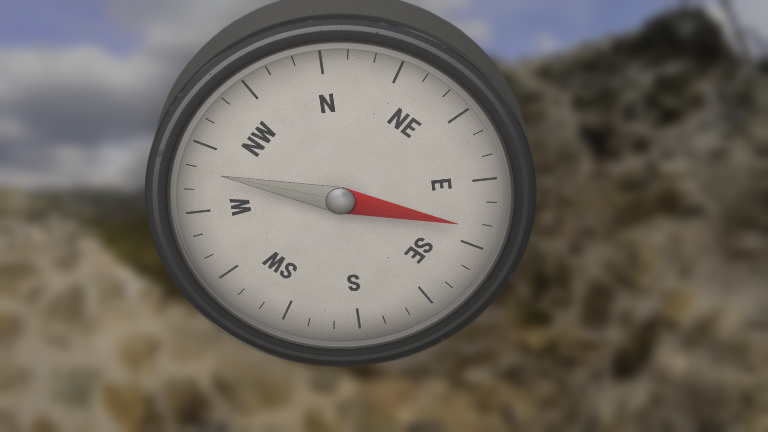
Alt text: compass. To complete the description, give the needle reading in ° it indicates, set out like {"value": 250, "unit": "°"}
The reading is {"value": 110, "unit": "°"}
